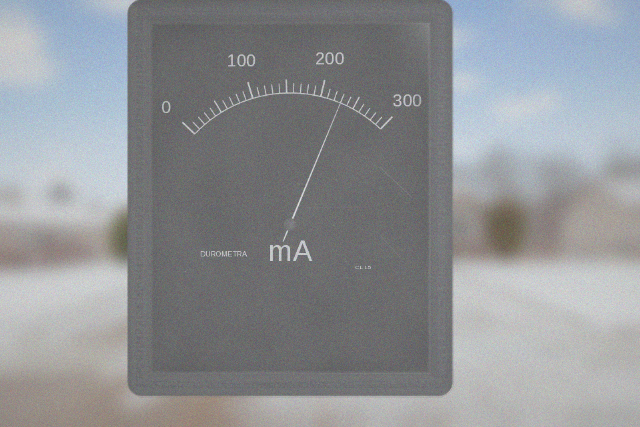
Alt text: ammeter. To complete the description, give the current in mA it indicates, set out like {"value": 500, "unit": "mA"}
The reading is {"value": 230, "unit": "mA"}
